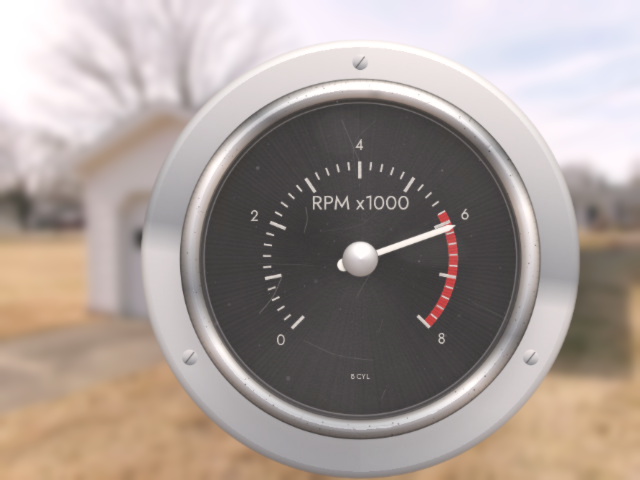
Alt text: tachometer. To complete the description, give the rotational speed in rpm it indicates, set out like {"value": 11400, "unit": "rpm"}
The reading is {"value": 6100, "unit": "rpm"}
